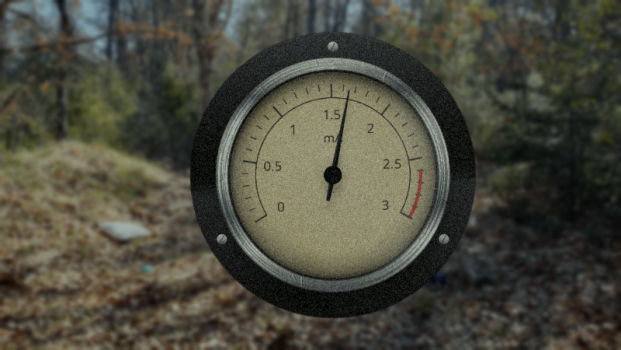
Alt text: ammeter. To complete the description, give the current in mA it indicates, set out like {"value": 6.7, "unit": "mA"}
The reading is {"value": 1.65, "unit": "mA"}
